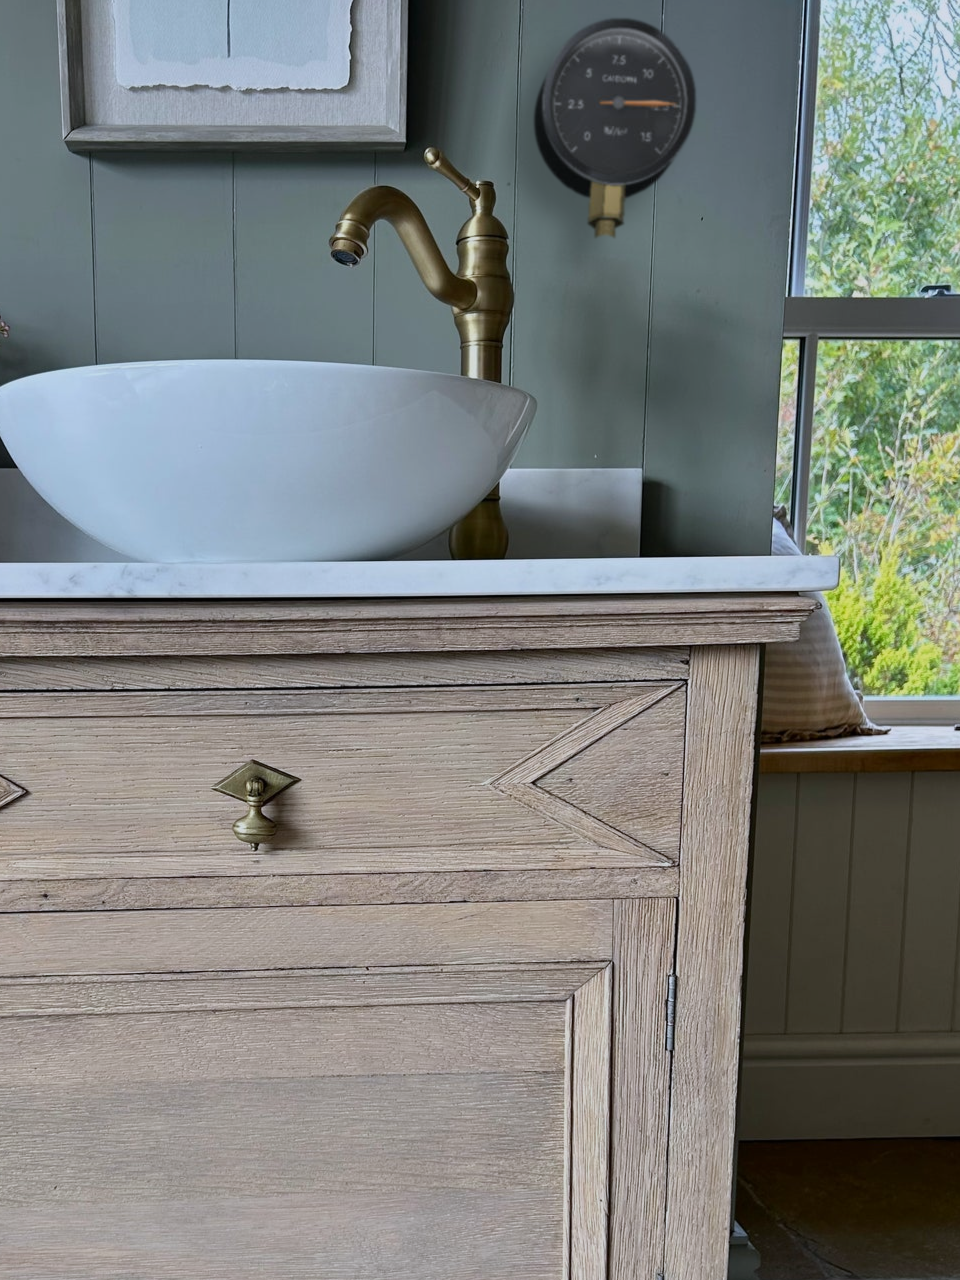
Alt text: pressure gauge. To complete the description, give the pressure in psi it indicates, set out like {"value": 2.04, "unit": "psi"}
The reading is {"value": 12.5, "unit": "psi"}
